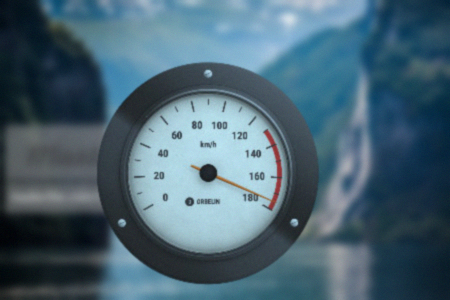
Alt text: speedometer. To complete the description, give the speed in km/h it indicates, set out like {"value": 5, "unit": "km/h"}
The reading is {"value": 175, "unit": "km/h"}
